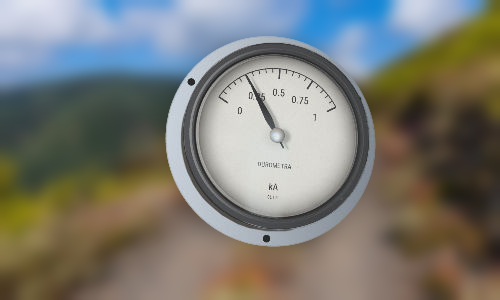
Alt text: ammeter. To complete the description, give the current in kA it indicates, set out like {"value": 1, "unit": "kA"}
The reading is {"value": 0.25, "unit": "kA"}
